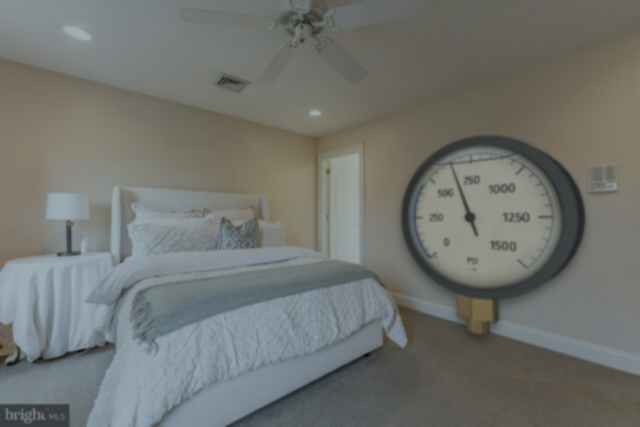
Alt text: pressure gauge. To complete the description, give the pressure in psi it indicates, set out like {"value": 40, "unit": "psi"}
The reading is {"value": 650, "unit": "psi"}
